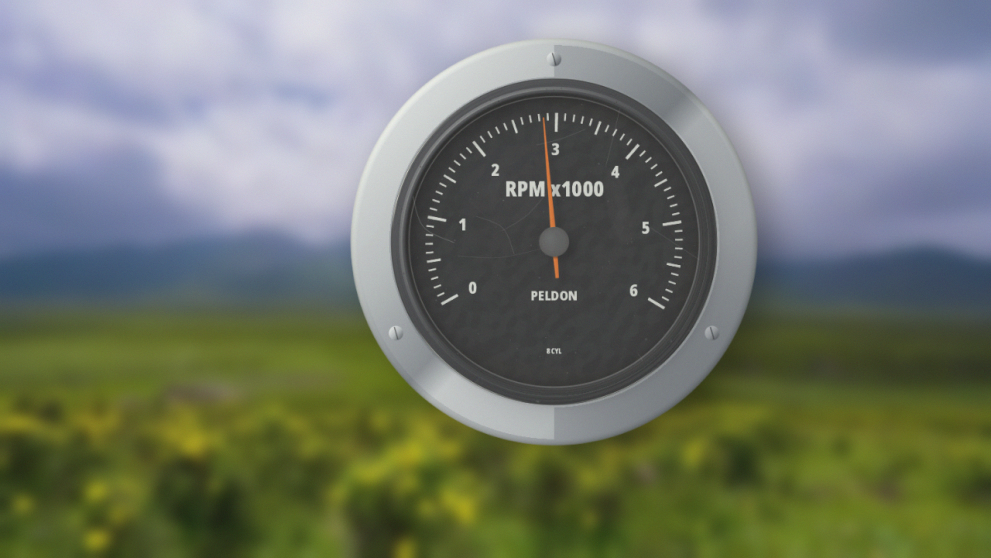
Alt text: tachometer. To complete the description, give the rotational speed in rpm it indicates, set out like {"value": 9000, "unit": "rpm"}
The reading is {"value": 2850, "unit": "rpm"}
